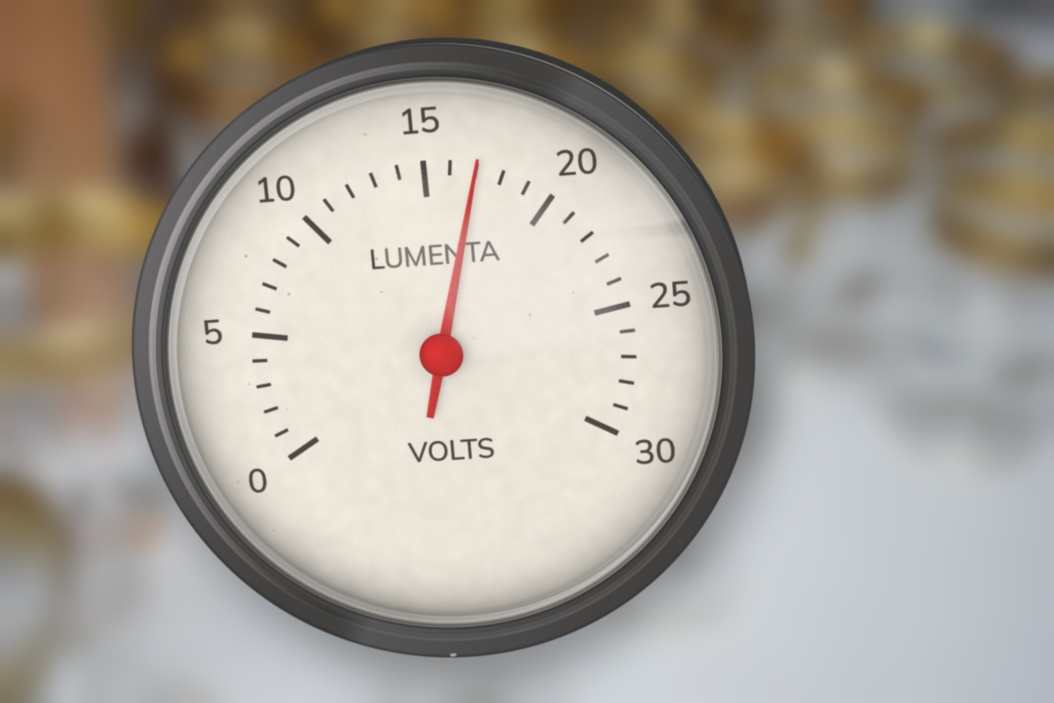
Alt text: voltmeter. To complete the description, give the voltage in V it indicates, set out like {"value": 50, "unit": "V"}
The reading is {"value": 17, "unit": "V"}
